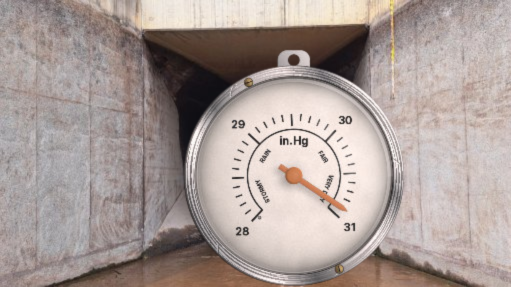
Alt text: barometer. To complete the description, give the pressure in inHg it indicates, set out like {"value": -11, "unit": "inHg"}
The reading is {"value": 30.9, "unit": "inHg"}
